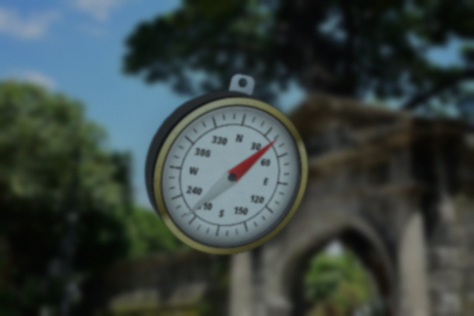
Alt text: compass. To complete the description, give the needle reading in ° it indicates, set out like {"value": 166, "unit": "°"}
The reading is {"value": 40, "unit": "°"}
